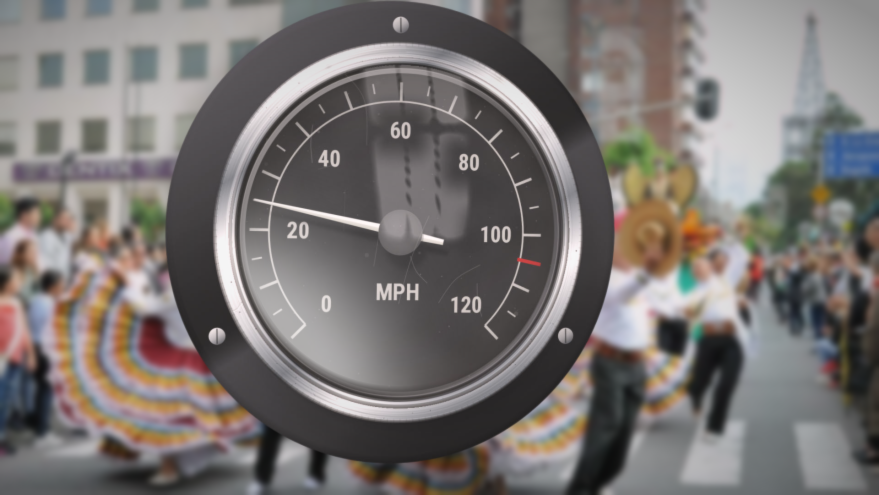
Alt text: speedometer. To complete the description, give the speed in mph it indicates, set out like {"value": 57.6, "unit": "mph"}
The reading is {"value": 25, "unit": "mph"}
